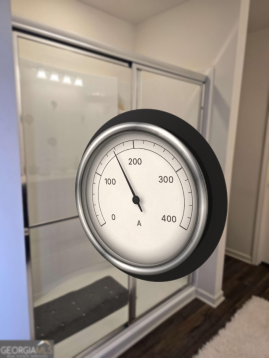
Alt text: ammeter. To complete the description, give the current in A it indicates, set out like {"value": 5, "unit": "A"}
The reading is {"value": 160, "unit": "A"}
